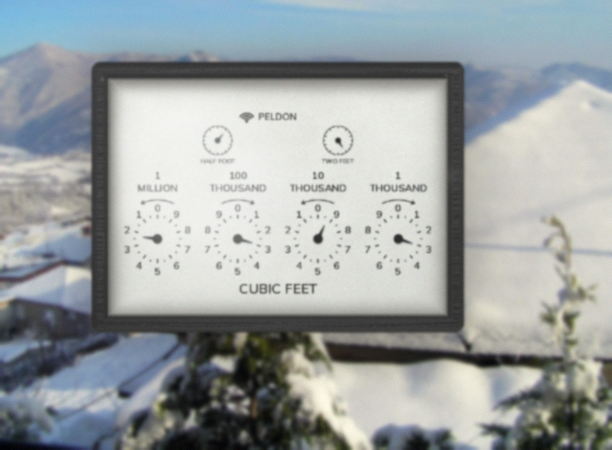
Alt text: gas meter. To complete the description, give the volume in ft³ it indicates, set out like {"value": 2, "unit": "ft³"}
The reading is {"value": 229300, "unit": "ft³"}
